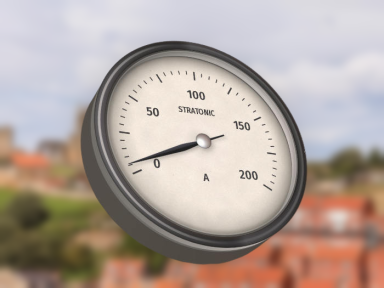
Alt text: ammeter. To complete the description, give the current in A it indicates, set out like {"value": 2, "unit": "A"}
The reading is {"value": 5, "unit": "A"}
